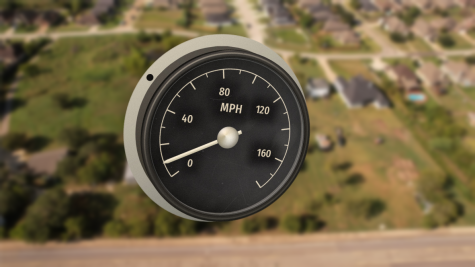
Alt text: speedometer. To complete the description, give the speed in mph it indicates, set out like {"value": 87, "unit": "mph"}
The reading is {"value": 10, "unit": "mph"}
